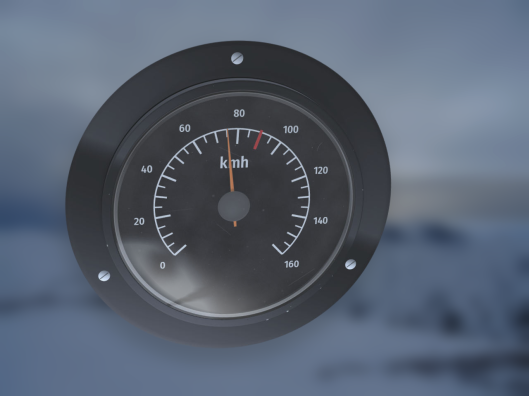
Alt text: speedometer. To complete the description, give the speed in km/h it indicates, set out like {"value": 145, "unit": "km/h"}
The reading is {"value": 75, "unit": "km/h"}
